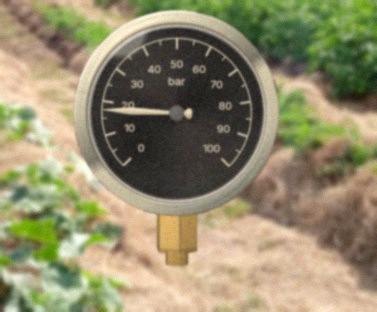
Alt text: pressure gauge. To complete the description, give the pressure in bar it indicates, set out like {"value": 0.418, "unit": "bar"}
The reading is {"value": 17.5, "unit": "bar"}
